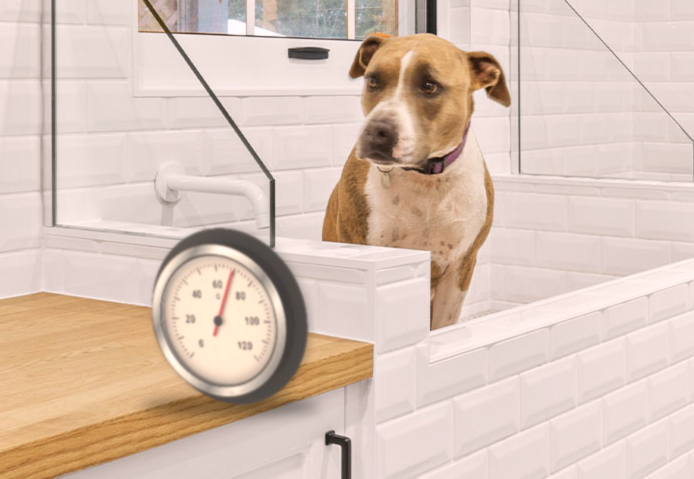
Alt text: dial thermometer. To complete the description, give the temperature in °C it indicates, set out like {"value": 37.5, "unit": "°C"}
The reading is {"value": 70, "unit": "°C"}
